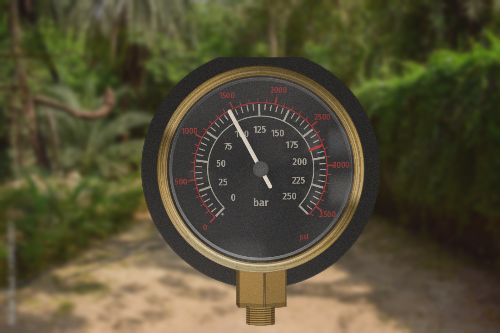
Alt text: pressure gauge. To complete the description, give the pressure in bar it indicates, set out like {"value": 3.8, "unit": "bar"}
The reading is {"value": 100, "unit": "bar"}
